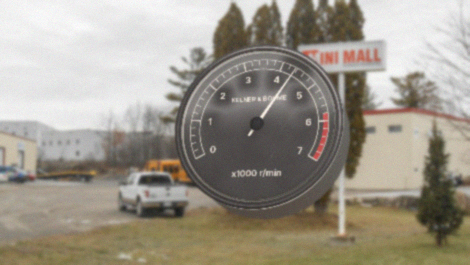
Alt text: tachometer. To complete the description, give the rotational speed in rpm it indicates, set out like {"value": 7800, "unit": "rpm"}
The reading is {"value": 4400, "unit": "rpm"}
